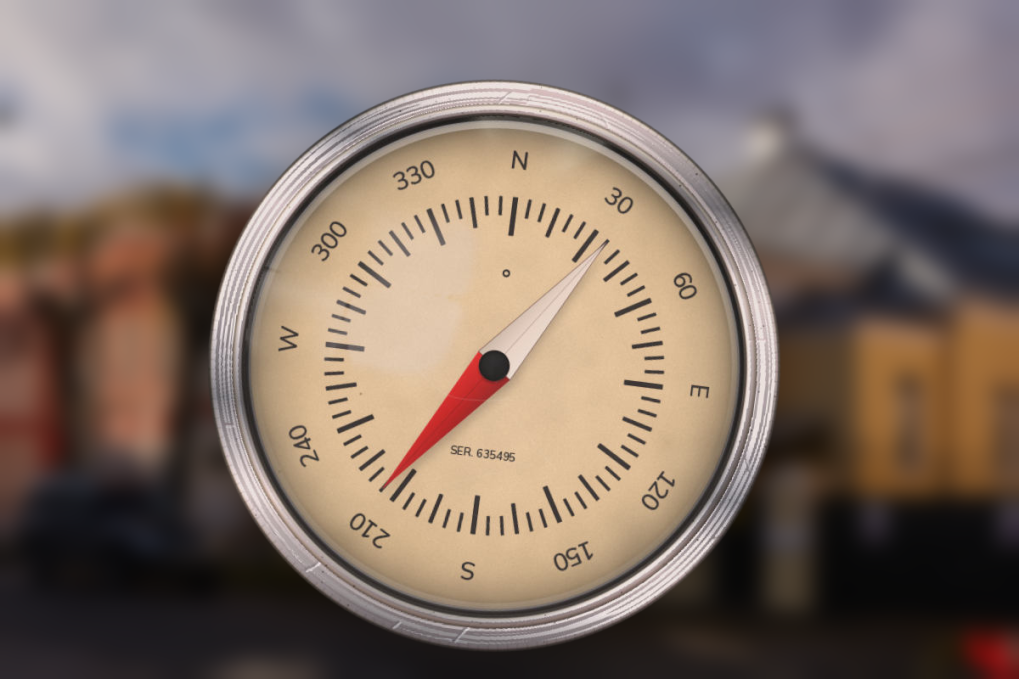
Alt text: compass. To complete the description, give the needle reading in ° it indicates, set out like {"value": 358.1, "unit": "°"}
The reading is {"value": 215, "unit": "°"}
